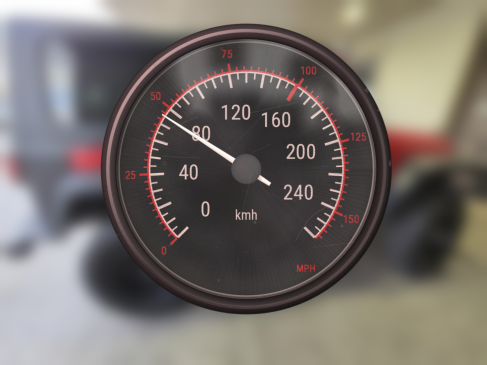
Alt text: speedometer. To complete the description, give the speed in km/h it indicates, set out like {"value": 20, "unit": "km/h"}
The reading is {"value": 75, "unit": "km/h"}
